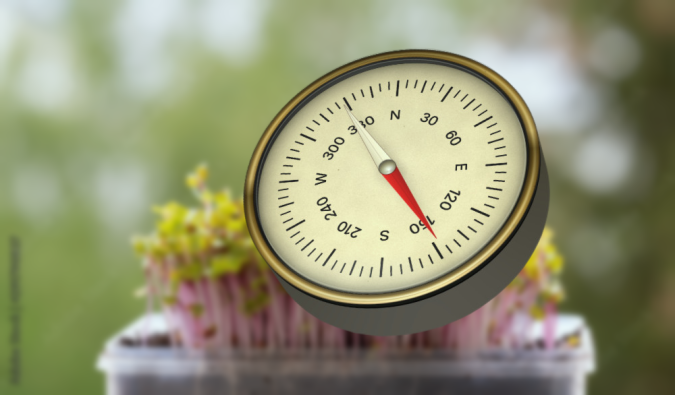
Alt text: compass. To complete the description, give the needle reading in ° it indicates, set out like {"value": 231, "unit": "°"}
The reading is {"value": 147.5, "unit": "°"}
